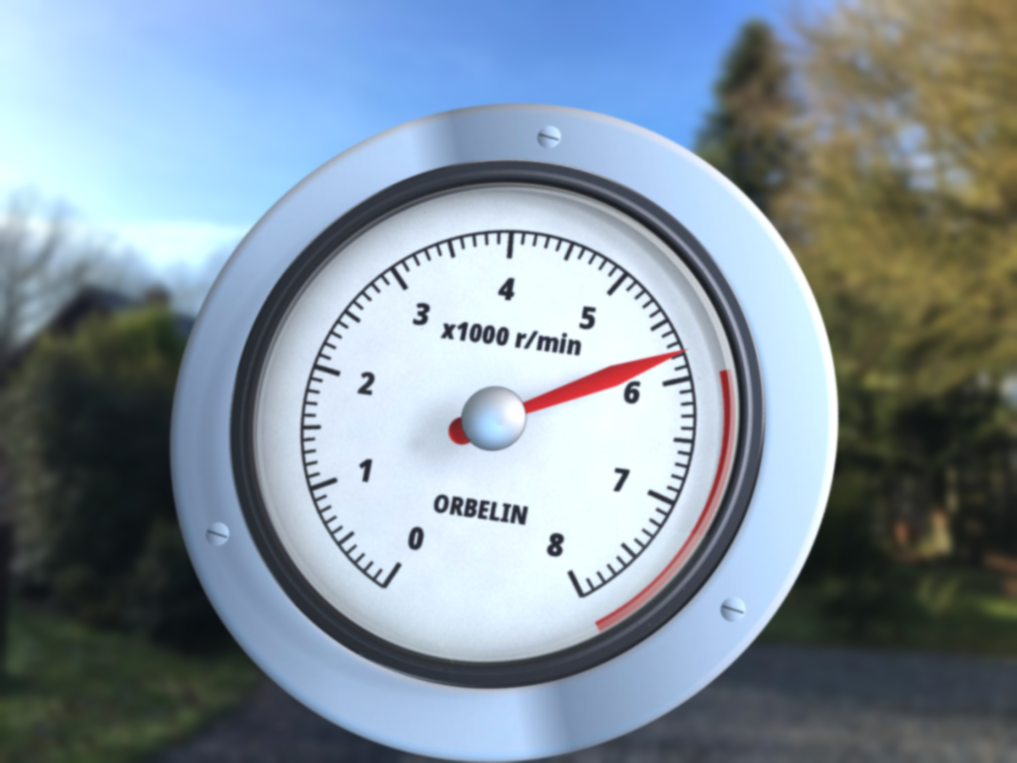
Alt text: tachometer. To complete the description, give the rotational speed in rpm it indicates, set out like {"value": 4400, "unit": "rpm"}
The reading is {"value": 5800, "unit": "rpm"}
